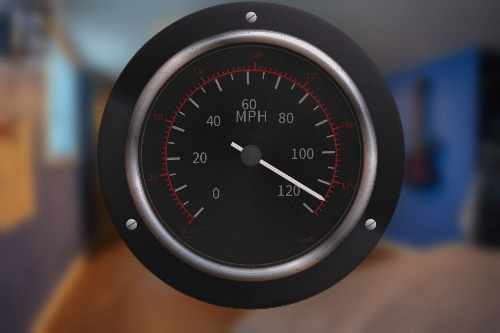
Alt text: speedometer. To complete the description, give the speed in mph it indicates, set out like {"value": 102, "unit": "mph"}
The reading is {"value": 115, "unit": "mph"}
